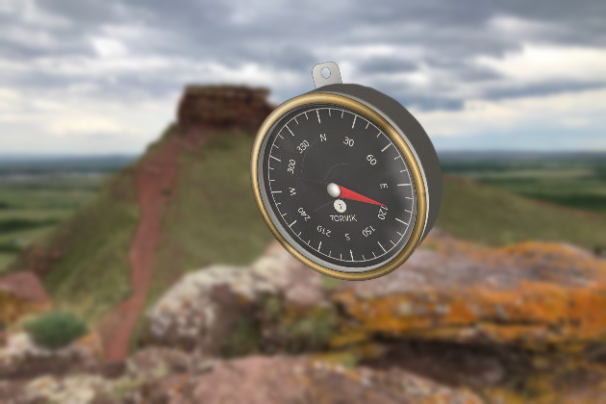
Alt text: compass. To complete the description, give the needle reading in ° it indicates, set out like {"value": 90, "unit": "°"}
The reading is {"value": 110, "unit": "°"}
